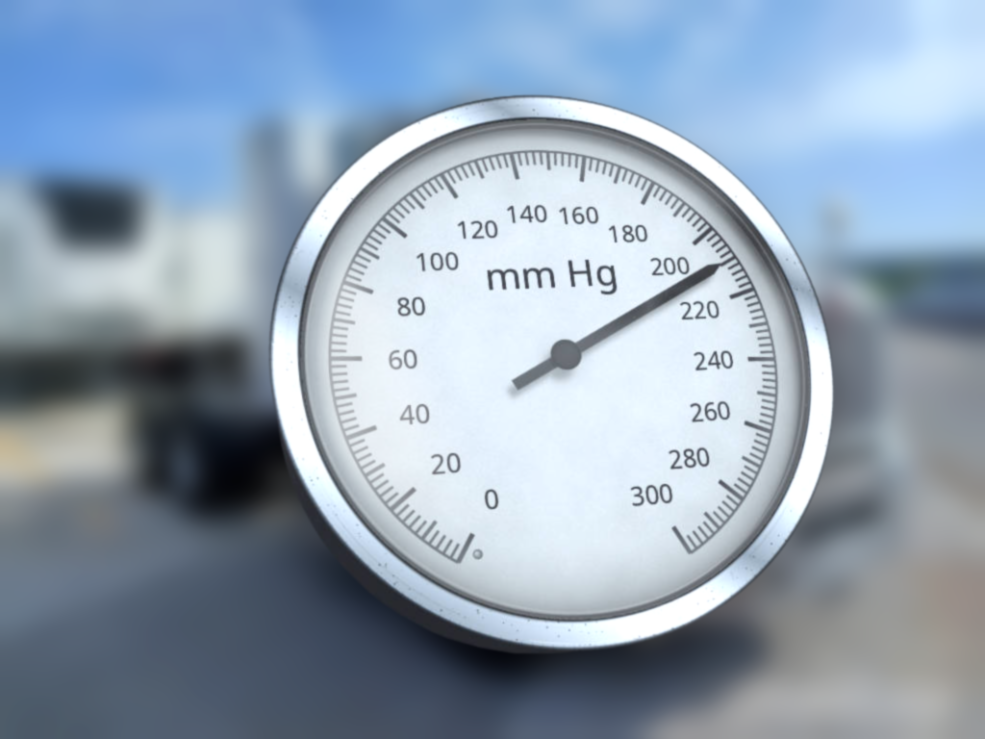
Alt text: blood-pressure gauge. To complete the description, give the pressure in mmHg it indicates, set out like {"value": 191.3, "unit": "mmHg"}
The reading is {"value": 210, "unit": "mmHg"}
